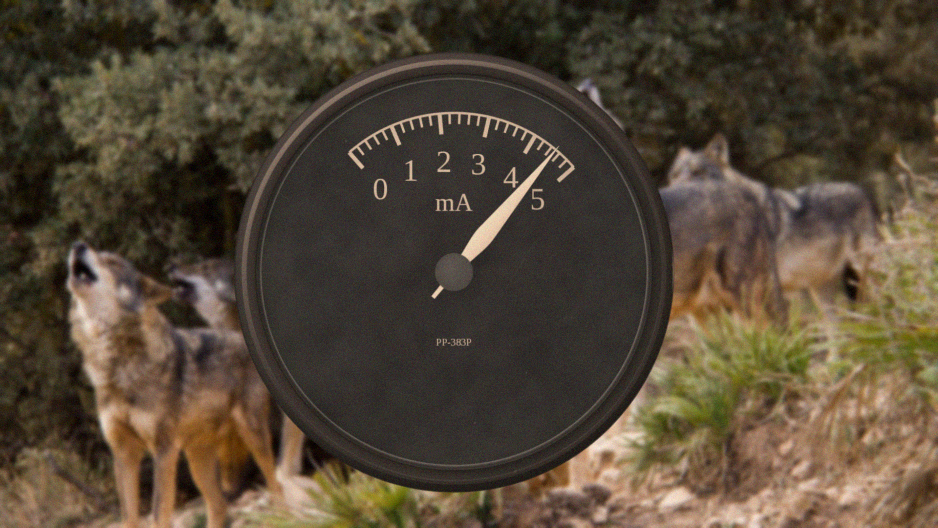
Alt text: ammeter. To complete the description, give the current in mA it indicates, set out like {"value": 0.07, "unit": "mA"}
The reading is {"value": 4.5, "unit": "mA"}
